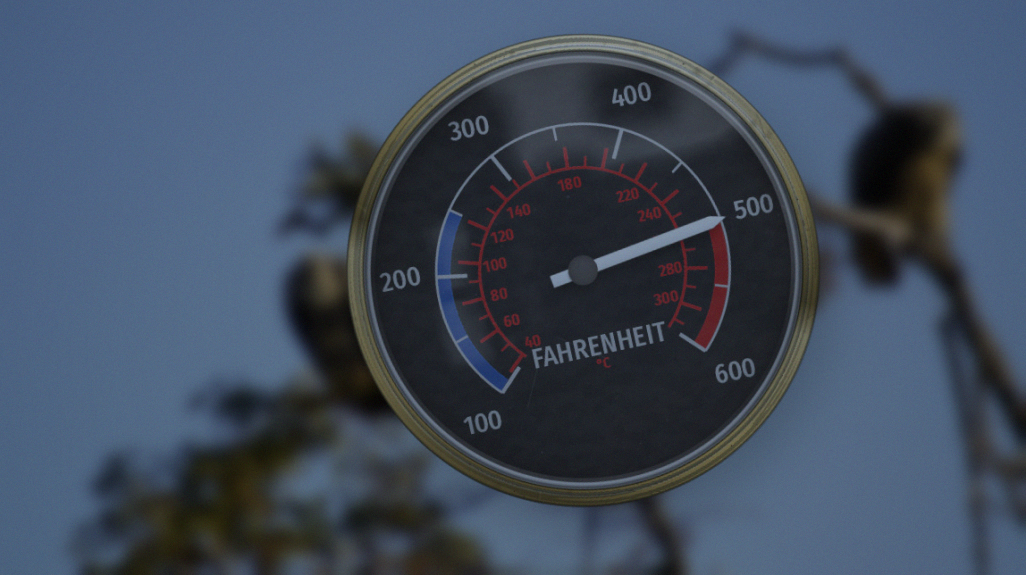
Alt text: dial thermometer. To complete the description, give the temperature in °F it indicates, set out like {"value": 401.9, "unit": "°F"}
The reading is {"value": 500, "unit": "°F"}
